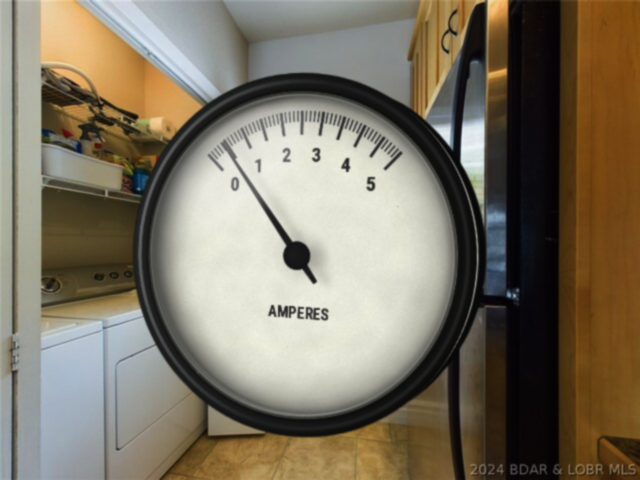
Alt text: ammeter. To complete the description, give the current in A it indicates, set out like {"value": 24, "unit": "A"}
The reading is {"value": 0.5, "unit": "A"}
